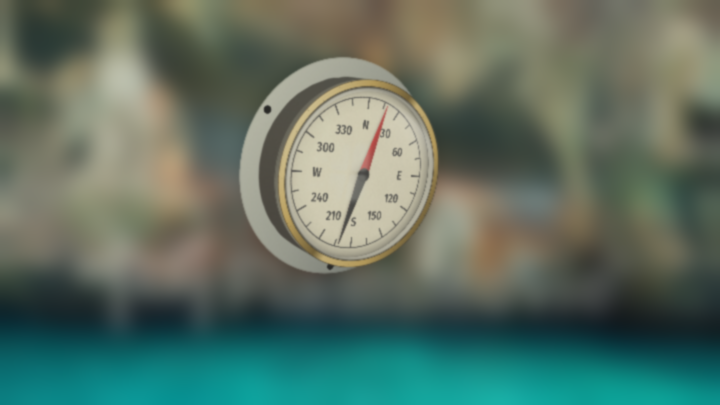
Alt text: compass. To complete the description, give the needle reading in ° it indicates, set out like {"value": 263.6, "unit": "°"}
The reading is {"value": 15, "unit": "°"}
